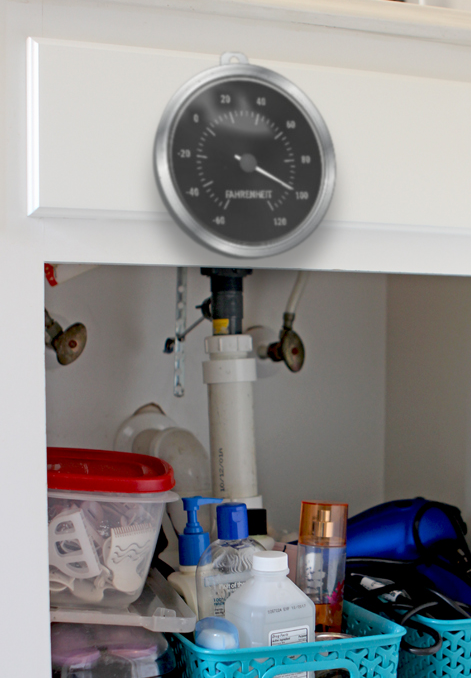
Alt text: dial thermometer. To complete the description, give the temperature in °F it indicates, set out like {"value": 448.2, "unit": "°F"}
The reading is {"value": 100, "unit": "°F"}
